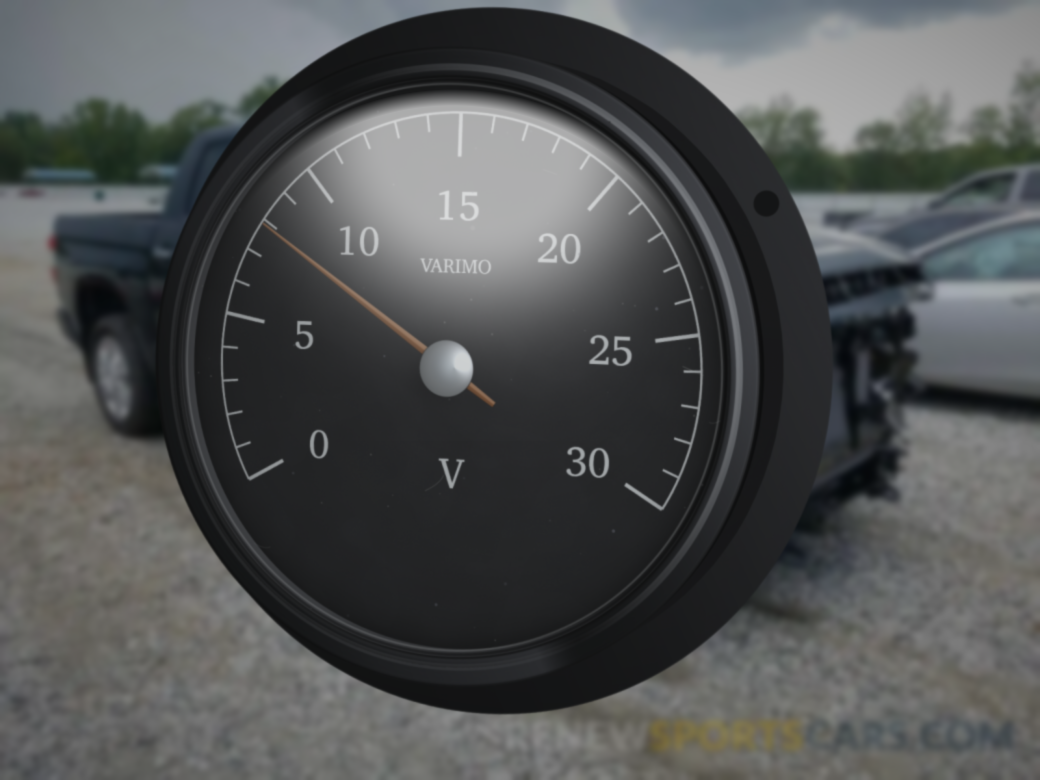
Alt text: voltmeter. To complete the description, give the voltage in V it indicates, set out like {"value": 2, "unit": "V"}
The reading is {"value": 8, "unit": "V"}
